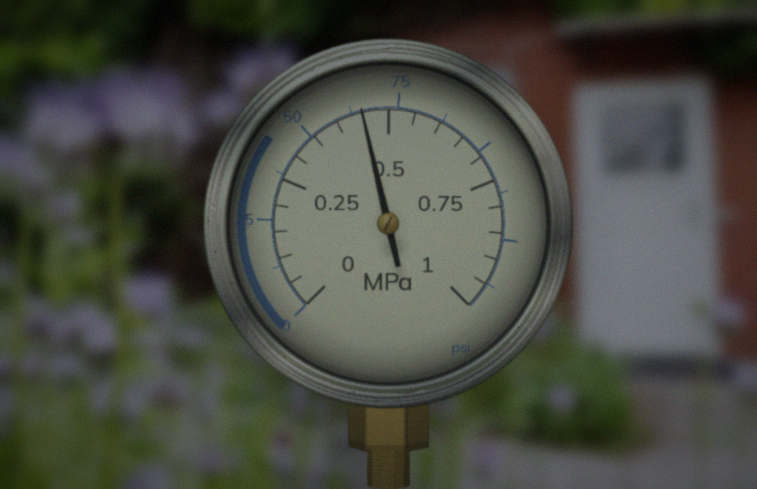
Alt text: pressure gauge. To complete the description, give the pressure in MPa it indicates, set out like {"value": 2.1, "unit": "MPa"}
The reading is {"value": 0.45, "unit": "MPa"}
